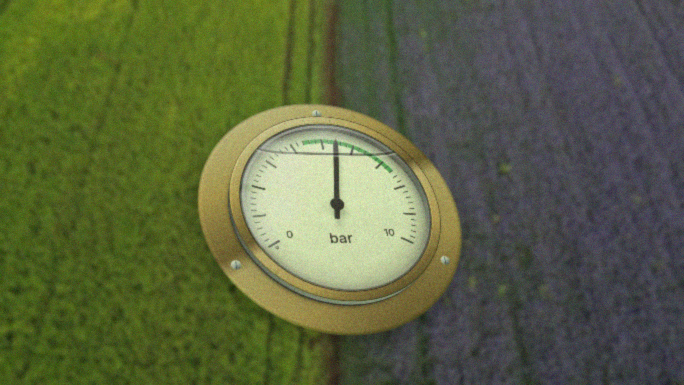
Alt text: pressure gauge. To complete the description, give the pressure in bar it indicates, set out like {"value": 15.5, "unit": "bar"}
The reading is {"value": 5.4, "unit": "bar"}
